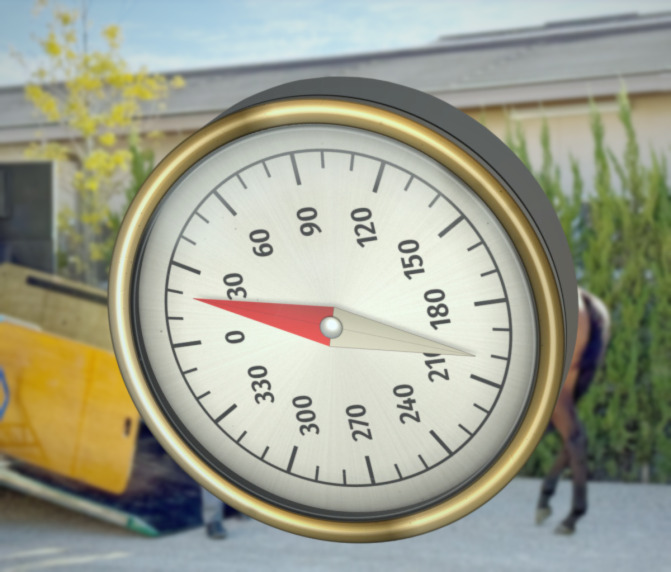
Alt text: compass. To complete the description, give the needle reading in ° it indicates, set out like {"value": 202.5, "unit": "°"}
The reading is {"value": 20, "unit": "°"}
